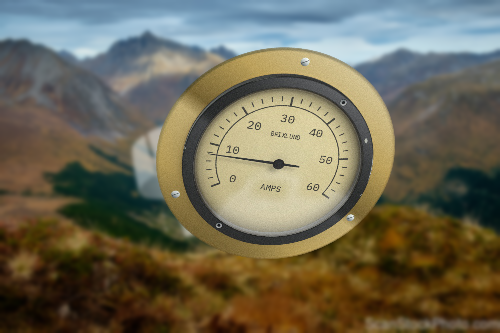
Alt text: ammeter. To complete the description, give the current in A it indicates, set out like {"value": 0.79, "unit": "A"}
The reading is {"value": 8, "unit": "A"}
